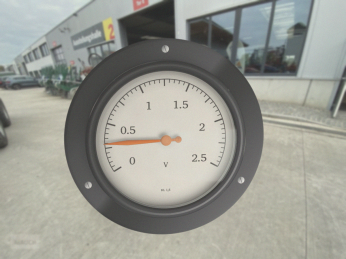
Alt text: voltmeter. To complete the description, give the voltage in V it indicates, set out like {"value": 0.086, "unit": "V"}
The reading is {"value": 0.3, "unit": "V"}
